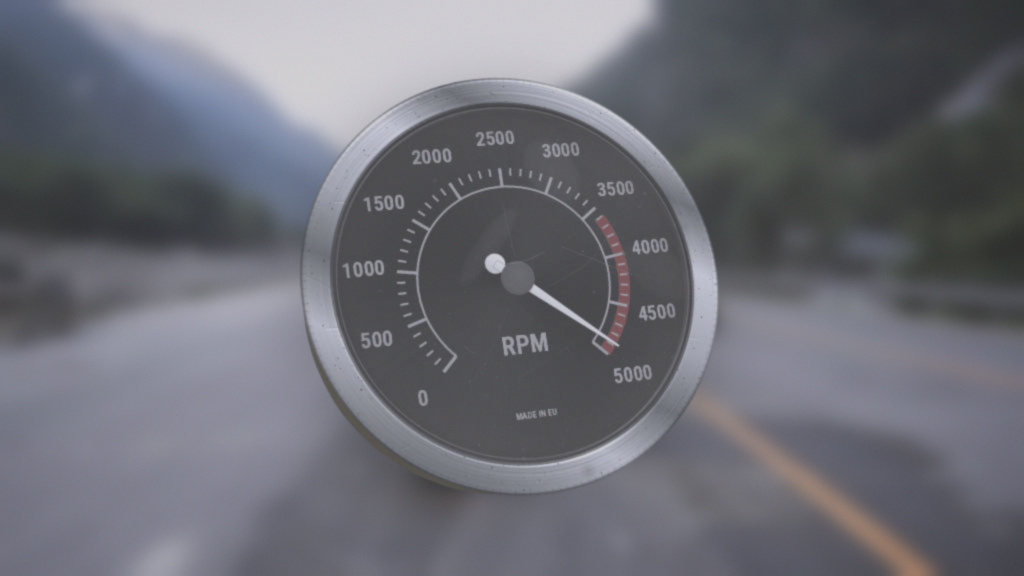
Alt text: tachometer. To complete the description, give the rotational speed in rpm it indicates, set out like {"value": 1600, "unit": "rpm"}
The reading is {"value": 4900, "unit": "rpm"}
